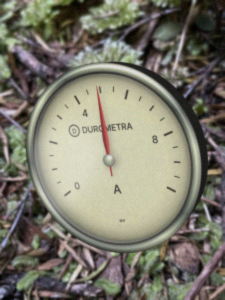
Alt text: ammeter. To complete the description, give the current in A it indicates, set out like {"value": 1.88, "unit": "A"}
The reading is {"value": 5, "unit": "A"}
